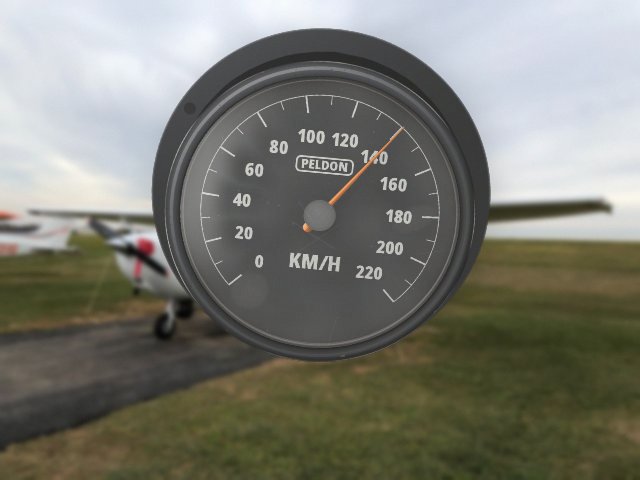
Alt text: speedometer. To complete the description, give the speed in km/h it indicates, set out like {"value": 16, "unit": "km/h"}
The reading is {"value": 140, "unit": "km/h"}
